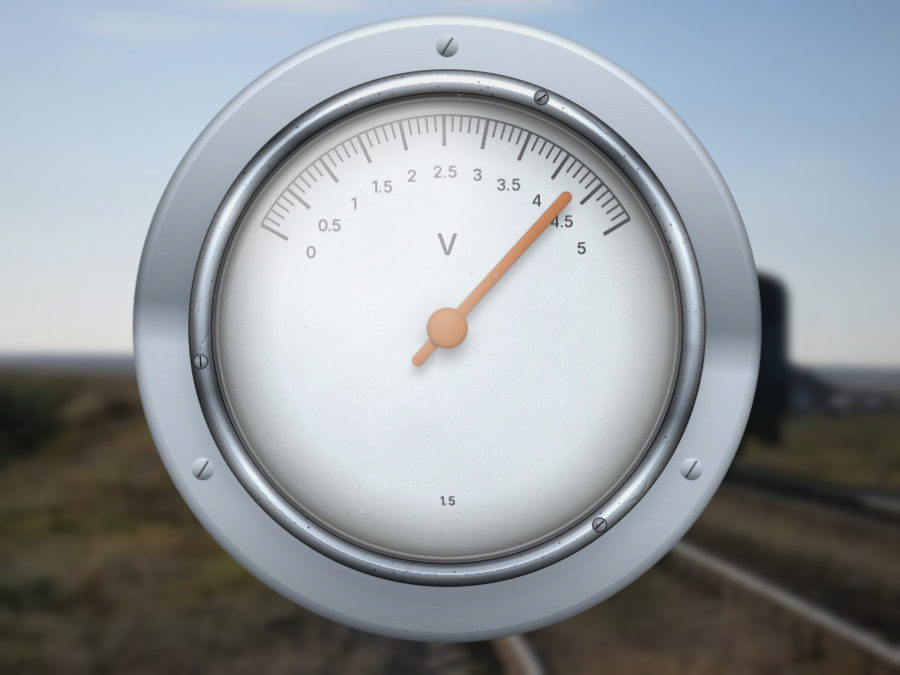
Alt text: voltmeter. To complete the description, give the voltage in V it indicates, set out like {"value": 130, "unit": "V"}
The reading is {"value": 4.3, "unit": "V"}
